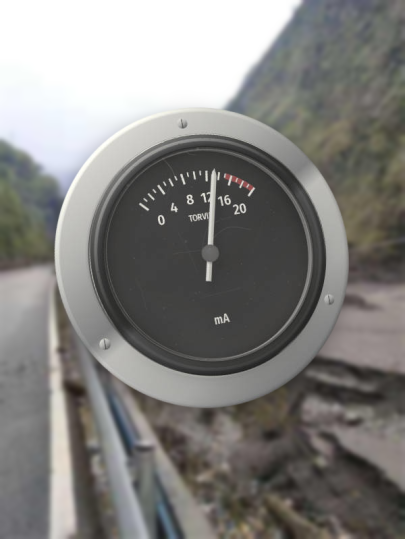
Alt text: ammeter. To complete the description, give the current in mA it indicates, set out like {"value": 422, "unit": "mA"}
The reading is {"value": 13, "unit": "mA"}
